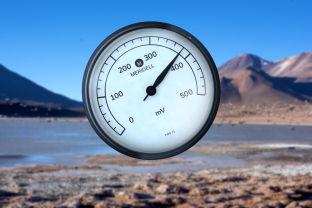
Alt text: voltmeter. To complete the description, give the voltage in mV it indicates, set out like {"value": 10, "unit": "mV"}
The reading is {"value": 380, "unit": "mV"}
